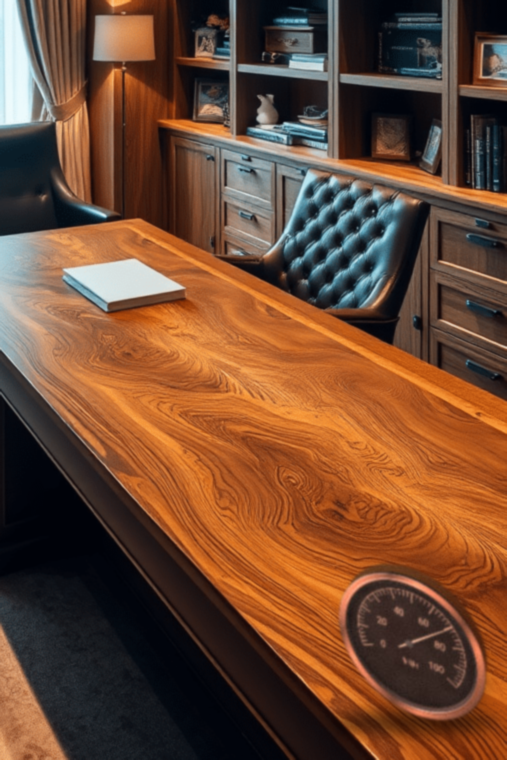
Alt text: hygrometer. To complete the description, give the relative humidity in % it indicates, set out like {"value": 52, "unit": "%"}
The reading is {"value": 70, "unit": "%"}
